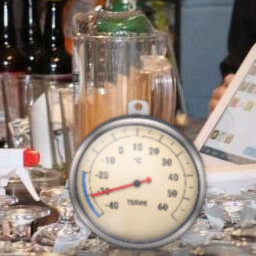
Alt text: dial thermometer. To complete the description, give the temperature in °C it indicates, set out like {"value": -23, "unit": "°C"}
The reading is {"value": -30, "unit": "°C"}
